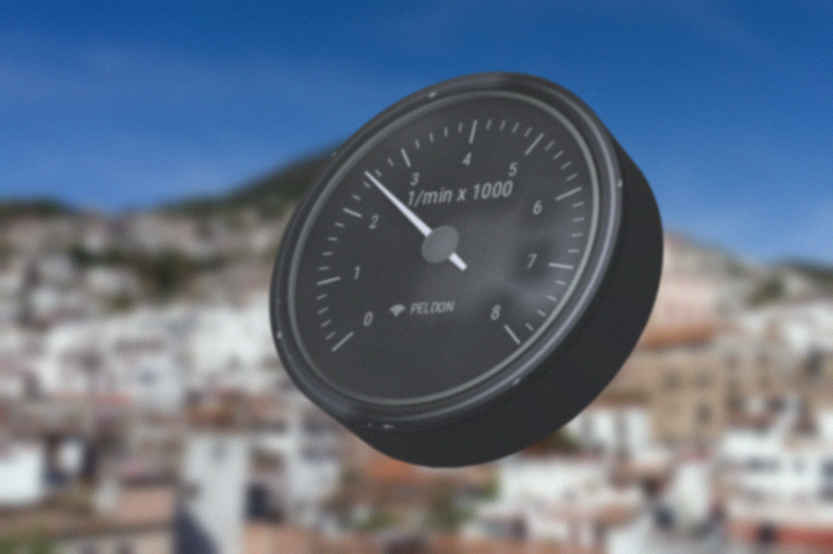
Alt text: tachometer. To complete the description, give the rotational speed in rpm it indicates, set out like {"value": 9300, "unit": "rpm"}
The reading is {"value": 2500, "unit": "rpm"}
